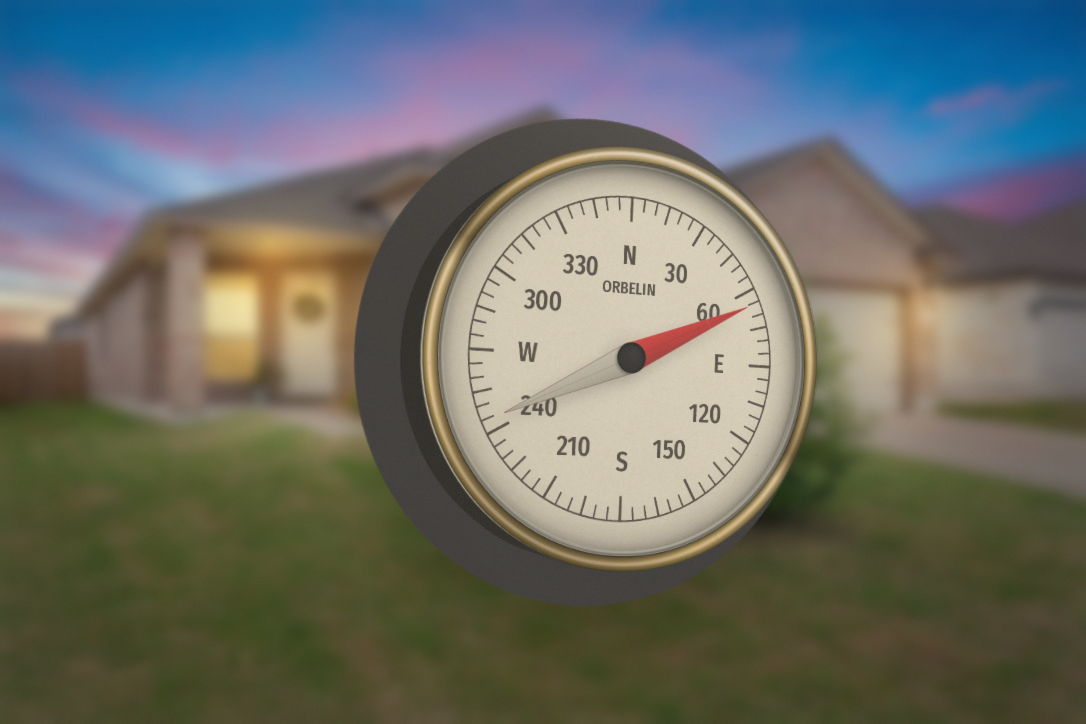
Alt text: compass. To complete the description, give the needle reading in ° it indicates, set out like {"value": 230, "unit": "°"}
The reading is {"value": 65, "unit": "°"}
